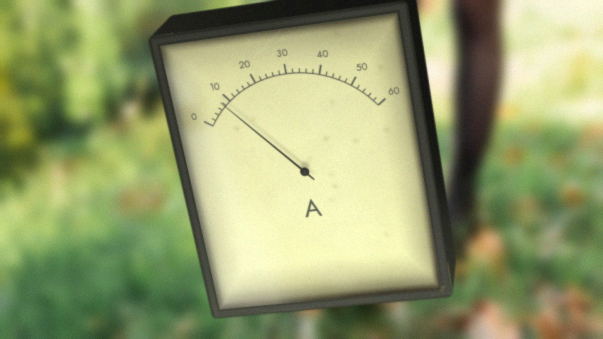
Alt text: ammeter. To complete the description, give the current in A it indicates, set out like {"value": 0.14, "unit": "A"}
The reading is {"value": 8, "unit": "A"}
